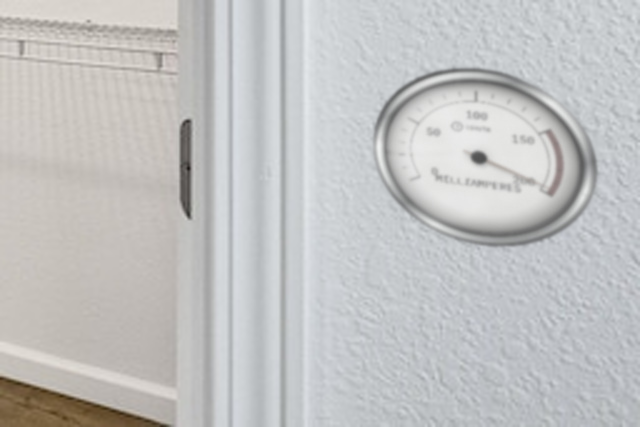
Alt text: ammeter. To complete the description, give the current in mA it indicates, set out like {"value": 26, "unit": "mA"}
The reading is {"value": 195, "unit": "mA"}
